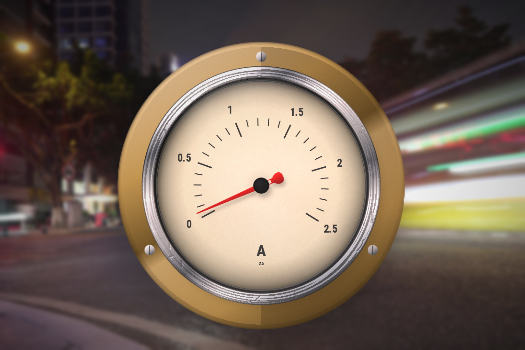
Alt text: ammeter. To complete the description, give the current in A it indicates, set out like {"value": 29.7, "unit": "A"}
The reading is {"value": 0.05, "unit": "A"}
